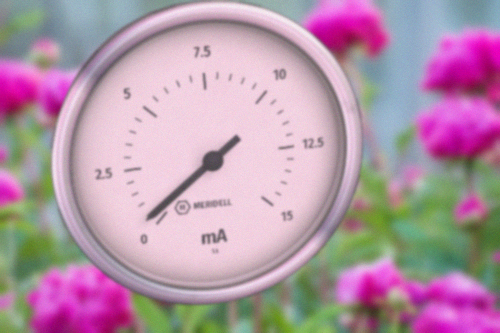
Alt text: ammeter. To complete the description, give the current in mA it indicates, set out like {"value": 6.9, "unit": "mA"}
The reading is {"value": 0.5, "unit": "mA"}
